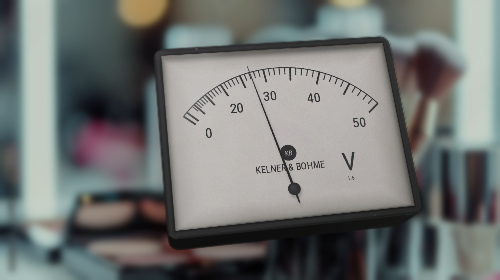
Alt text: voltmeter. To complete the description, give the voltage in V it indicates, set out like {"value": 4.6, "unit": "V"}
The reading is {"value": 27, "unit": "V"}
